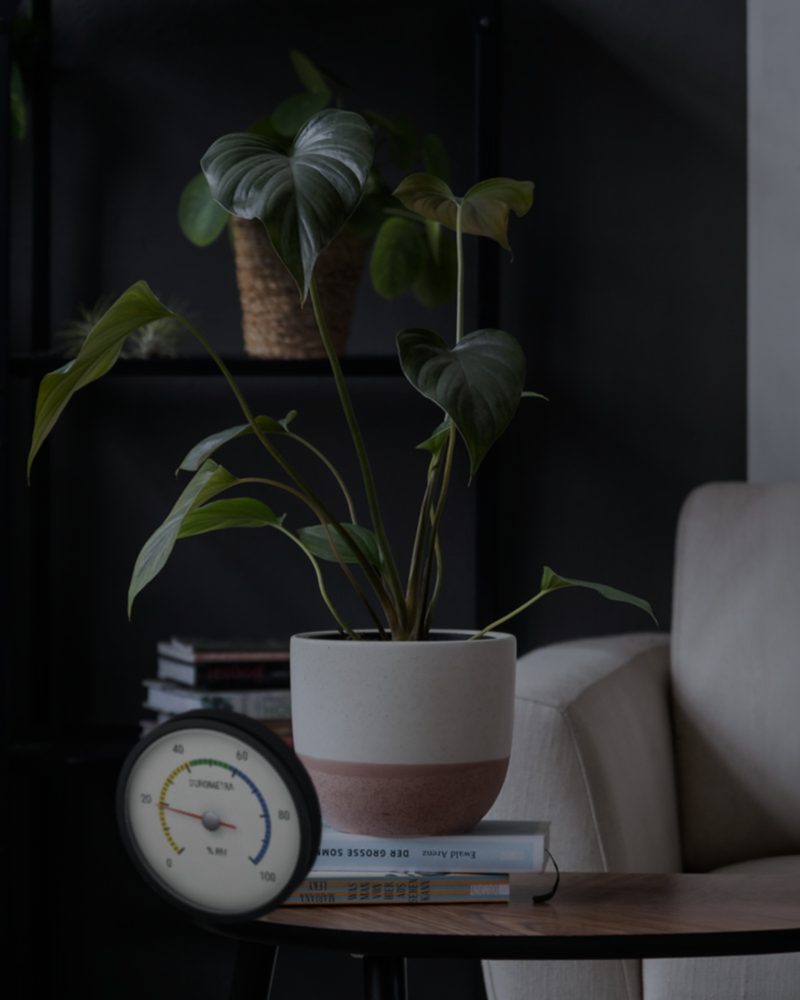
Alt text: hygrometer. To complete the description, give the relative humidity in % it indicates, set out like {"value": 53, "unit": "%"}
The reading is {"value": 20, "unit": "%"}
